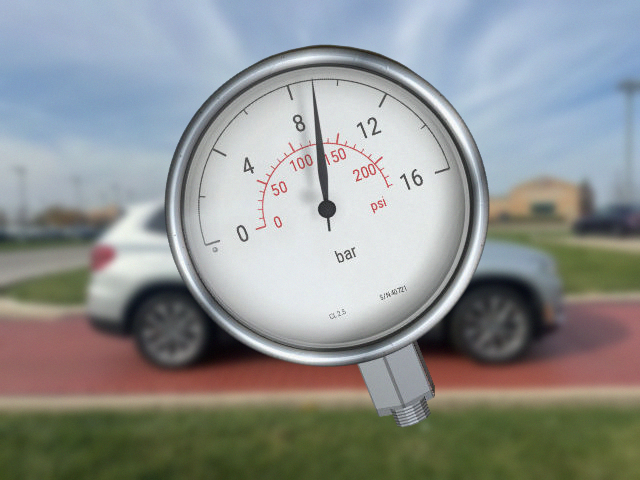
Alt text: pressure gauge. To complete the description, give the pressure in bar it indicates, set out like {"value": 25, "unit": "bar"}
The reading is {"value": 9, "unit": "bar"}
